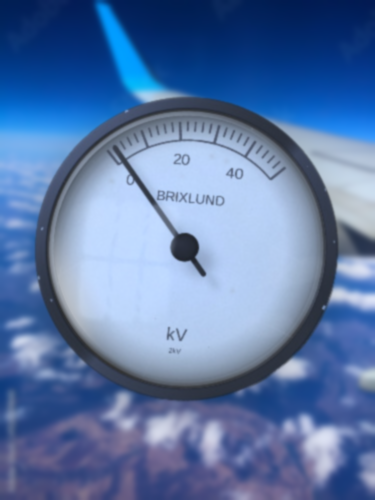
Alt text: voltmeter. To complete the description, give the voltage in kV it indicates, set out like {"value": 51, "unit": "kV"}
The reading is {"value": 2, "unit": "kV"}
